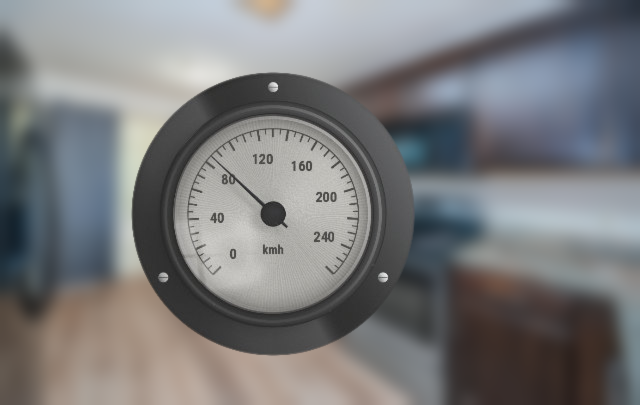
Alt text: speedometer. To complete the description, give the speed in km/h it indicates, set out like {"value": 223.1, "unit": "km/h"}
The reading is {"value": 85, "unit": "km/h"}
